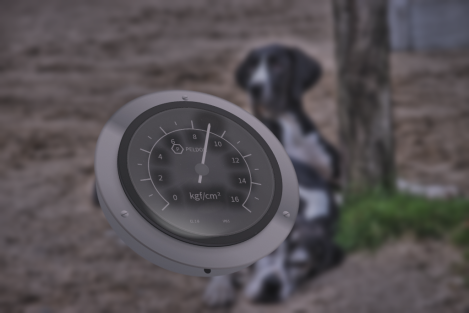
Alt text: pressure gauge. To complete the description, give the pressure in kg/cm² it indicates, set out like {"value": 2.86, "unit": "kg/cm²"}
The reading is {"value": 9, "unit": "kg/cm²"}
